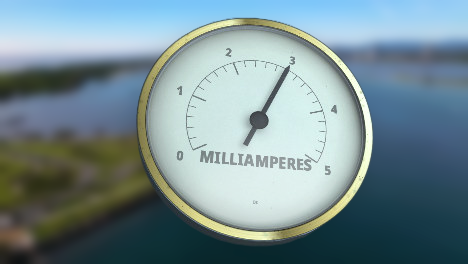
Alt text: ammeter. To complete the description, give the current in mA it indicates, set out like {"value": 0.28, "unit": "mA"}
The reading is {"value": 3, "unit": "mA"}
